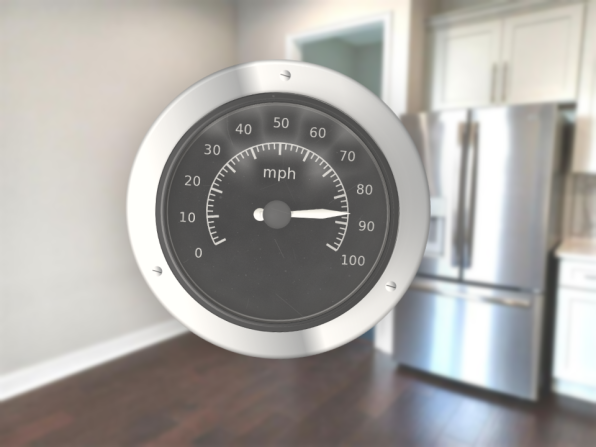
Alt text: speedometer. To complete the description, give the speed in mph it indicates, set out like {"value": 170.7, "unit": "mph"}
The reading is {"value": 86, "unit": "mph"}
